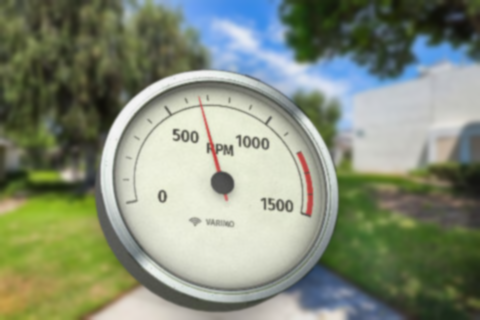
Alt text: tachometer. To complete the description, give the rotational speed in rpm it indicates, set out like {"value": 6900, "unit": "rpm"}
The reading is {"value": 650, "unit": "rpm"}
